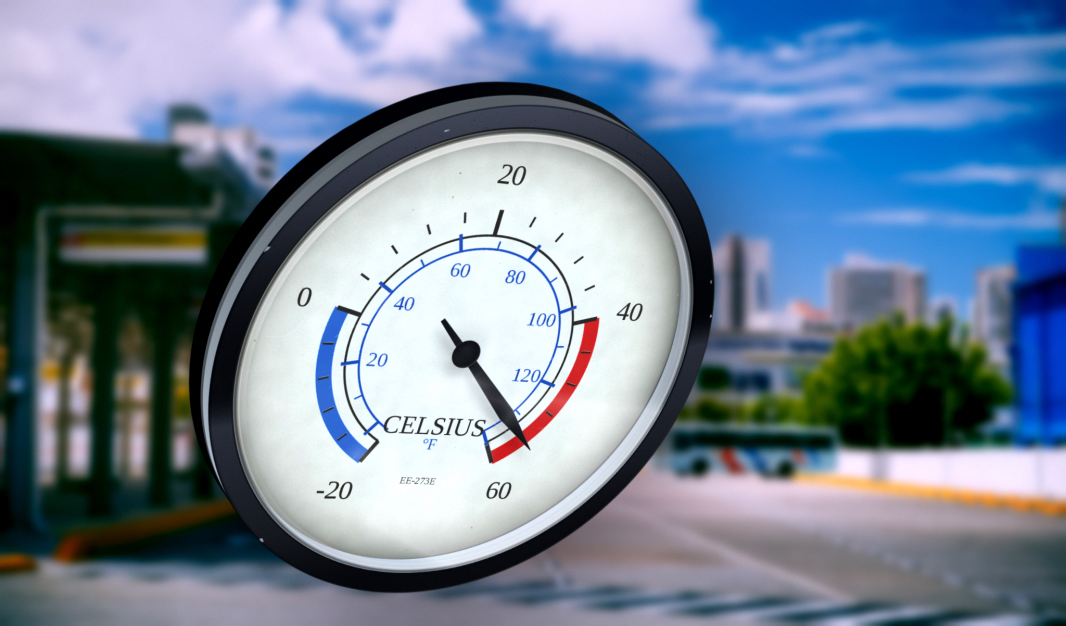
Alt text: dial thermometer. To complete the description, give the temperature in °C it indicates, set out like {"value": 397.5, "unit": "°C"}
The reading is {"value": 56, "unit": "°C"}
